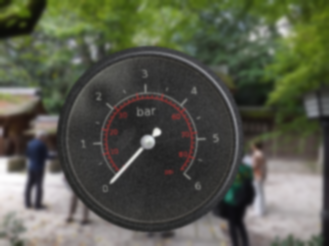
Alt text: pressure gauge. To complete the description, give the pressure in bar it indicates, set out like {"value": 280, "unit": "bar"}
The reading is {"value": 0, "unit": "bar"}
